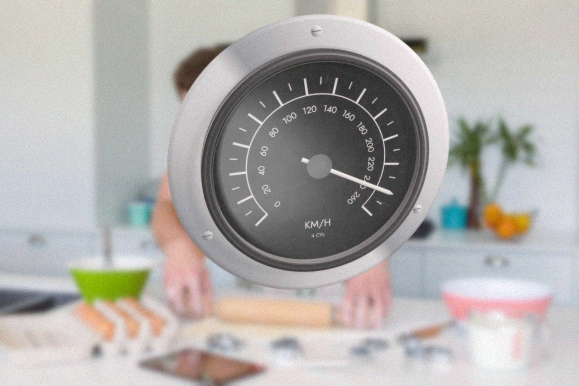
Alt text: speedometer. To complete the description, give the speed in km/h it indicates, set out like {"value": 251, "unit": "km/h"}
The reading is {"value": 240, "unit": "km/h"}
